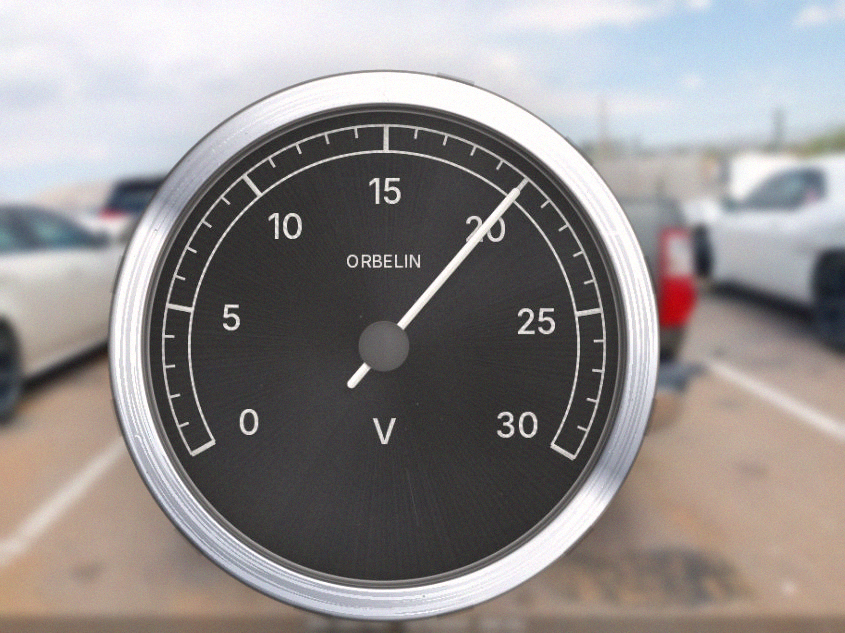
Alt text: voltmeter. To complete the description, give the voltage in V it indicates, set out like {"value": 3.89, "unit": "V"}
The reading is {"value": 20, "unit": "V"}
